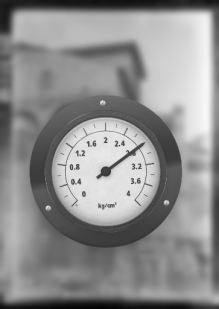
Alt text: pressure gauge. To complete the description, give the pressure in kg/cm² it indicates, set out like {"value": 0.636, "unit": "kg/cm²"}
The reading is {"value": 2.8, "unit": "kg/cm²"}
